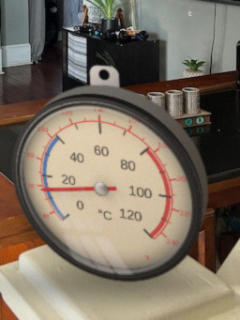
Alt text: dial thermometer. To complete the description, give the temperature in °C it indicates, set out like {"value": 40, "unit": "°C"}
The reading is {"value": 15, "unit": "°C"}
